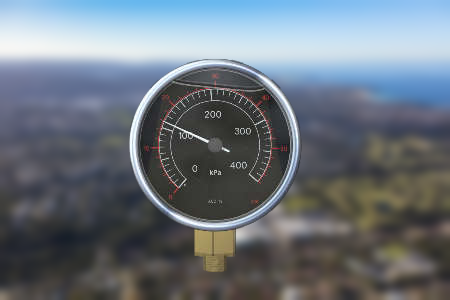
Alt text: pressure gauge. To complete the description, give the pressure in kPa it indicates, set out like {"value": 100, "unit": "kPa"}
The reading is {"value": 110, "unit": "kPa"}
